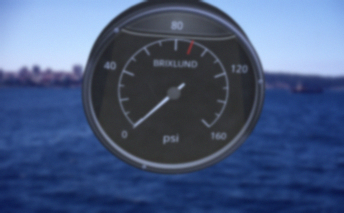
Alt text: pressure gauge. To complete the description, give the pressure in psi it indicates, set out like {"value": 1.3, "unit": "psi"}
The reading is {"value": 0, "unit": "psi"}
